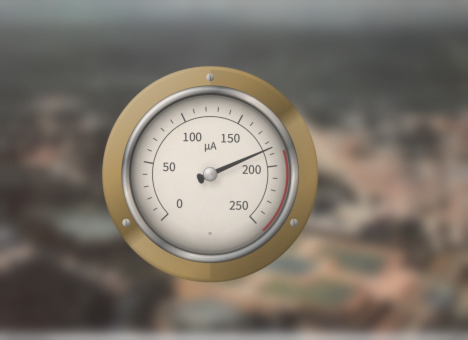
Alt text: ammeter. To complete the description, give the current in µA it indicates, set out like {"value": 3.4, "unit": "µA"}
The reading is {"value": 185, "unit": "µA"}
